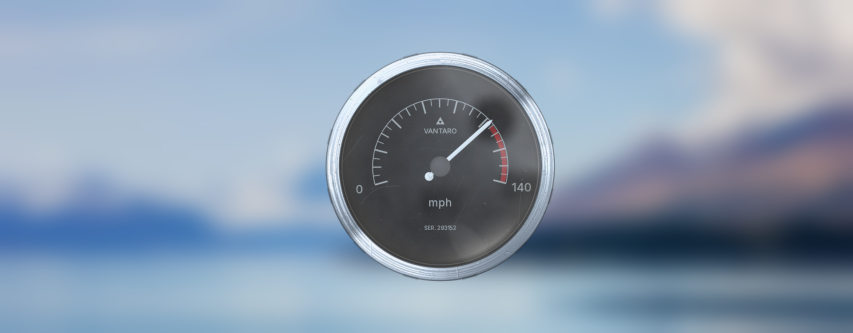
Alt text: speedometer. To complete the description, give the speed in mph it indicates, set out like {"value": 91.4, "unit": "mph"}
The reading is {"value": 102.5, "unit": "mph"}
